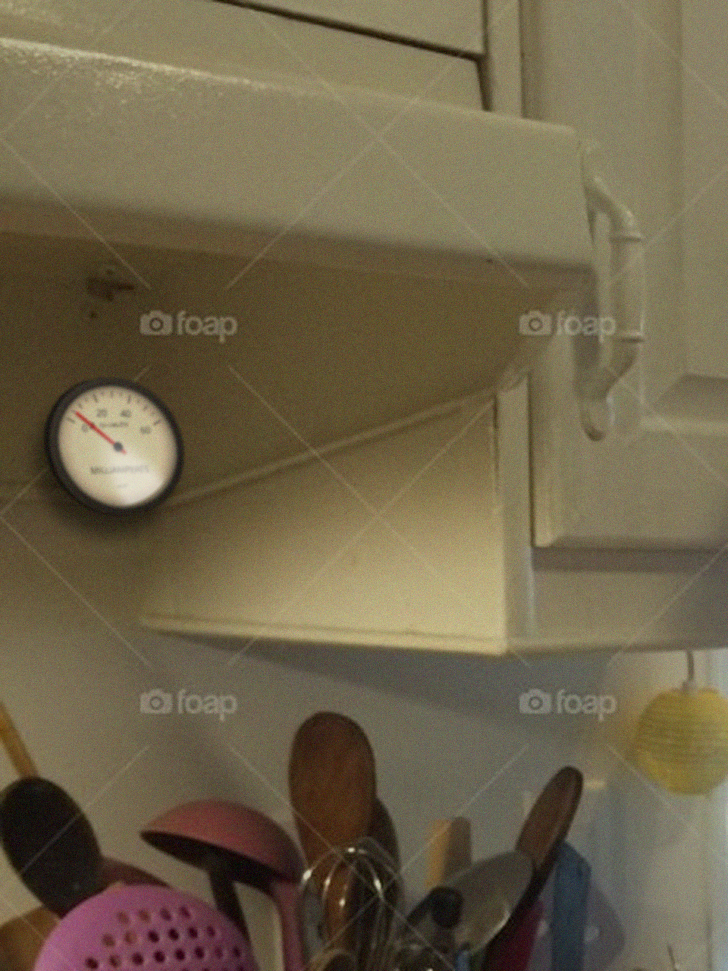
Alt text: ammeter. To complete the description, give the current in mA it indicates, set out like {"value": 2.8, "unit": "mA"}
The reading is {"value": 5, "unit": "mA"}
